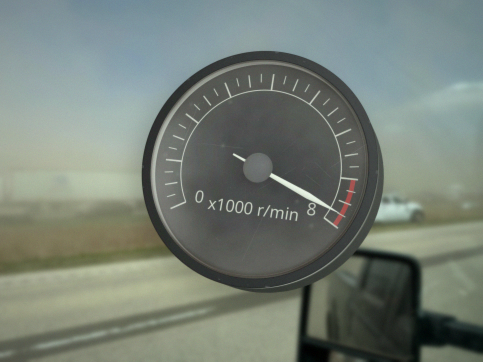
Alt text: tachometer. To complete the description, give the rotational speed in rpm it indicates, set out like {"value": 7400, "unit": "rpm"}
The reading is {"value": 7750, "unit": "rpm"}
